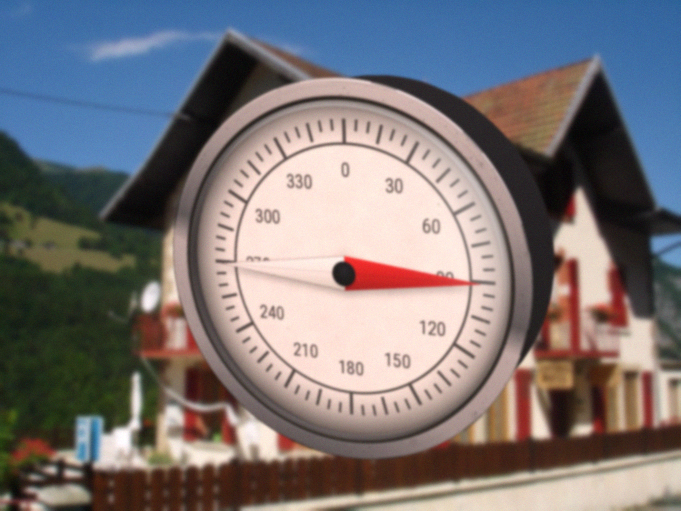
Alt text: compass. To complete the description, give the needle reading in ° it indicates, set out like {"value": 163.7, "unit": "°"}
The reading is {"value": 90, "unit": "°"}
